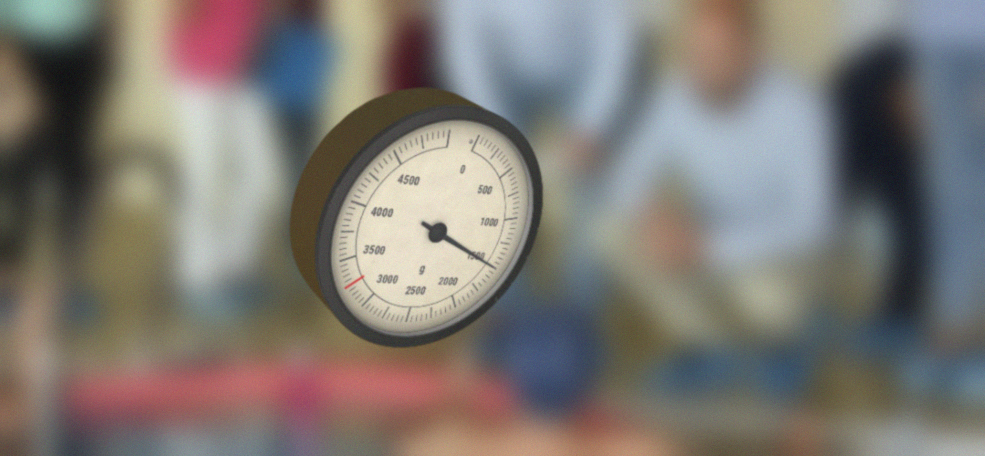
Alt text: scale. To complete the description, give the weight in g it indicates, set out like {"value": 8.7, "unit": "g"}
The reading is {"value": 1500, "unit": "g"}
